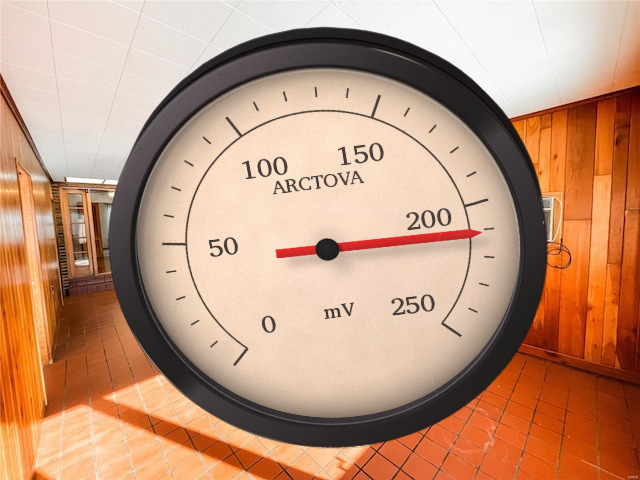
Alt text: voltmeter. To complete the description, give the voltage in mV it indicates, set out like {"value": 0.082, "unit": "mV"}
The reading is {"value": 210, "unit": "mV"}
